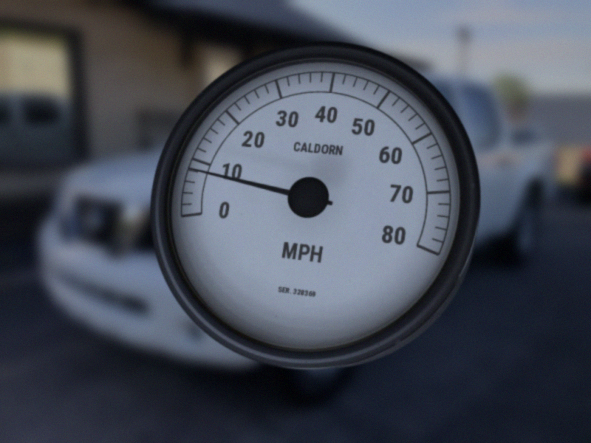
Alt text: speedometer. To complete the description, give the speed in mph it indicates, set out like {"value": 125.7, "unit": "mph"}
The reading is {"value": 8, "unit": "mph"}
